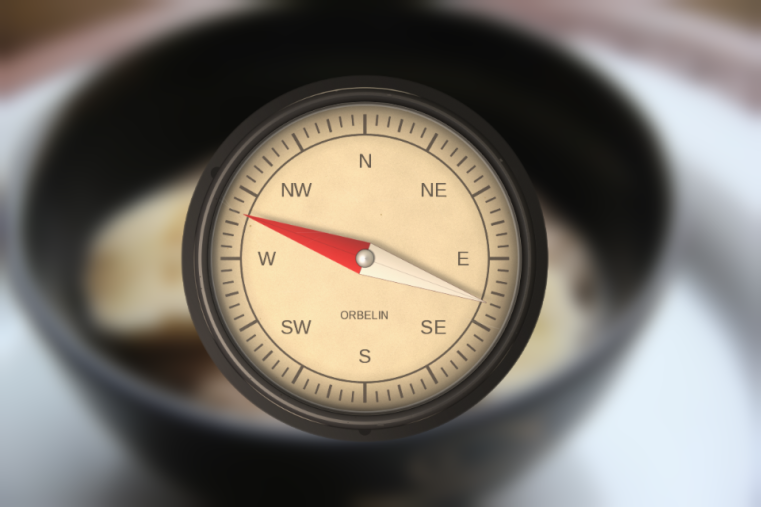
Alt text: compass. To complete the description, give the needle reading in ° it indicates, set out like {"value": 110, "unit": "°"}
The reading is {"value": 290, "unit": "°"}
